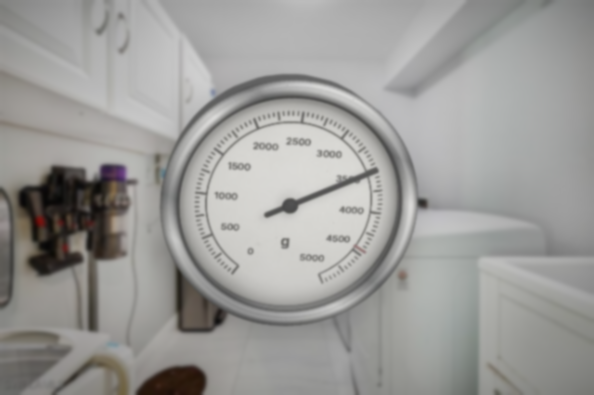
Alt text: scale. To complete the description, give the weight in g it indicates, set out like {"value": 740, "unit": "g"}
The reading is {"value": 3500, "unit": "g"}
